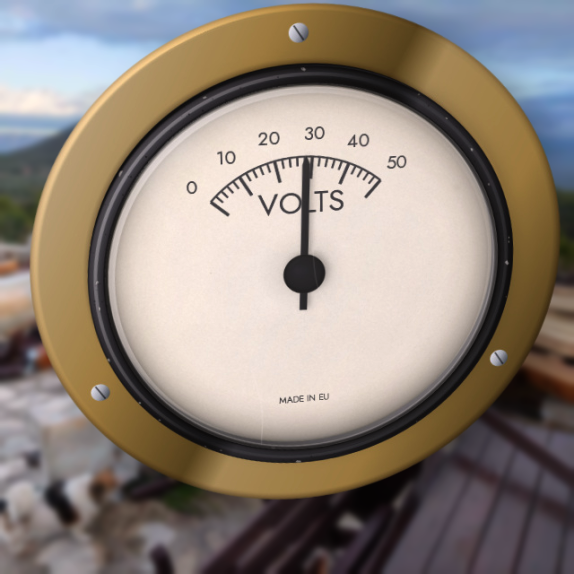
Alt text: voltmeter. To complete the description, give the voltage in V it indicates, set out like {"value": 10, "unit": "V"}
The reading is {"value": 28, "unit": "V"}
